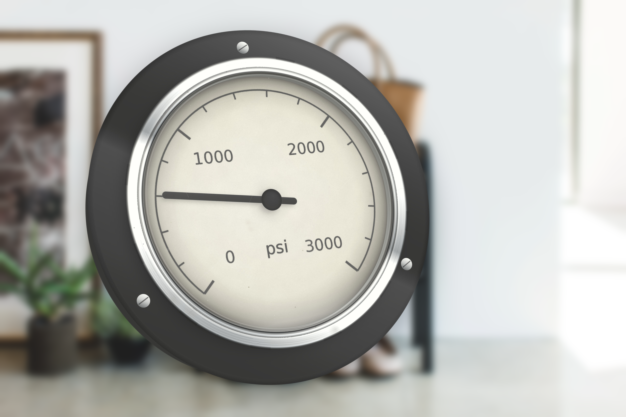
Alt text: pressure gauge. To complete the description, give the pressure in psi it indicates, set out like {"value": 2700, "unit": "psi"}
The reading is {"value": 600, "unit": "psi"}
